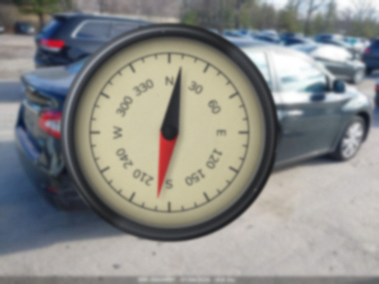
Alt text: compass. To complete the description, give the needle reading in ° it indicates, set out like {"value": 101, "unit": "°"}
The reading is {"value": 190, "unit": "°"}
